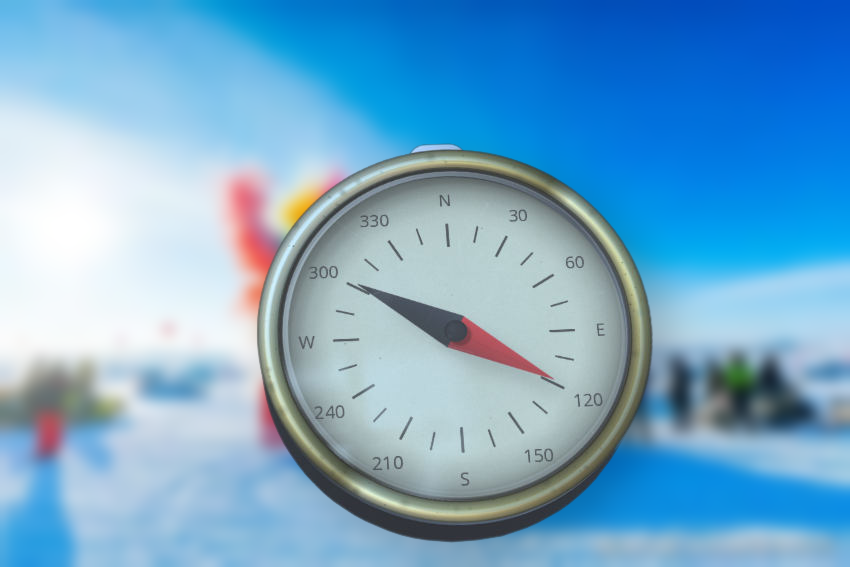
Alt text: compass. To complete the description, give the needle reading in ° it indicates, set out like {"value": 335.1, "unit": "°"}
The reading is {"value": 120, "unit": "°"}
